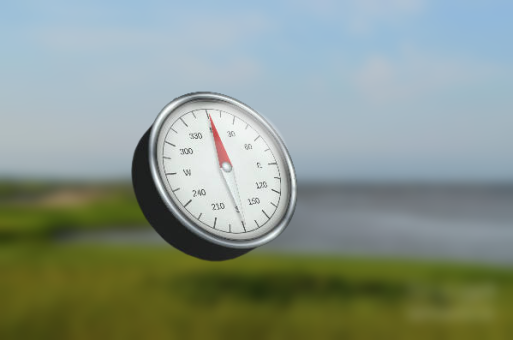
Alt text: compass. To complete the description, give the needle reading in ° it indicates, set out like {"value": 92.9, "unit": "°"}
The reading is {"value": 0, "unit": "°"}
